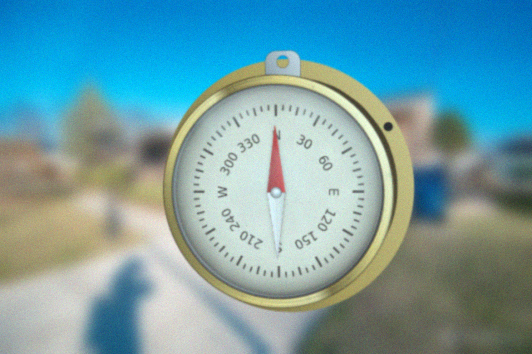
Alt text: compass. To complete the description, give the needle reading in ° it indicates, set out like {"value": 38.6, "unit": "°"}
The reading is {"value": 0, "unit": "°"}
